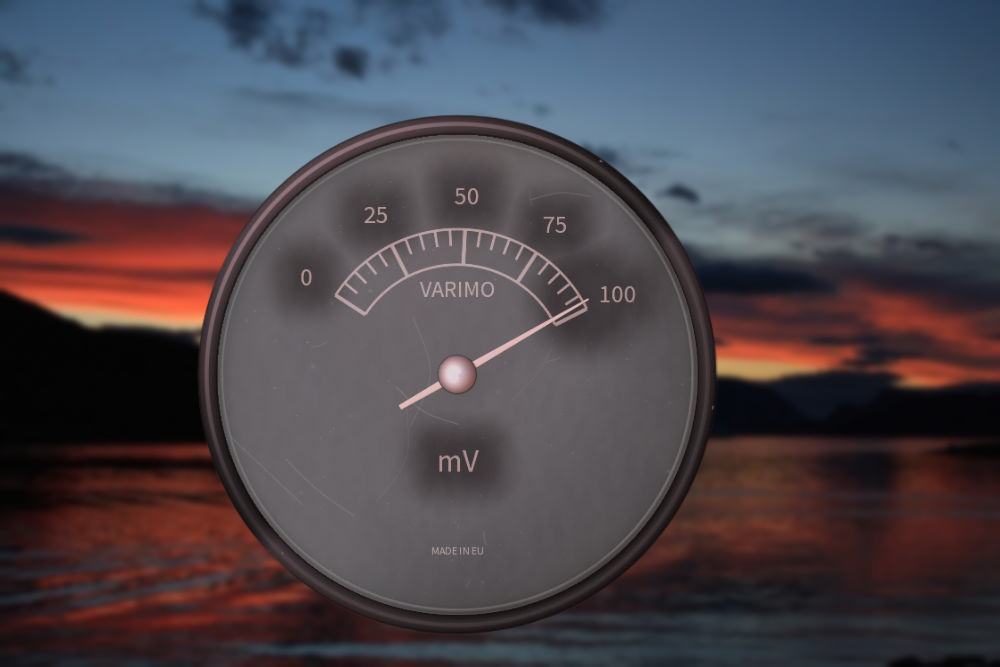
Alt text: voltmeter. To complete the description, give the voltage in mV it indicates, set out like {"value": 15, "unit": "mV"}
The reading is {"value": 97.5, "unit": "mV"}
